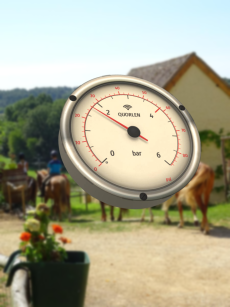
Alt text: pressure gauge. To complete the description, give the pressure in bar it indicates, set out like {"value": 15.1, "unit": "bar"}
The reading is {"value": 1.75, "unit": "bar"}
